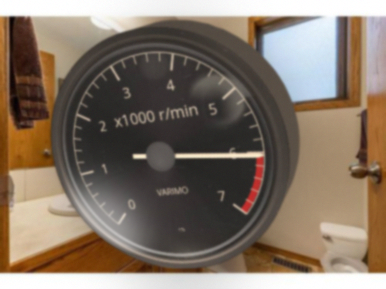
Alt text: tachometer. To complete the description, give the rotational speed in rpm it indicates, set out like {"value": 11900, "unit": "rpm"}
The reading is {"value": 6000, "unit": "rpm"}
